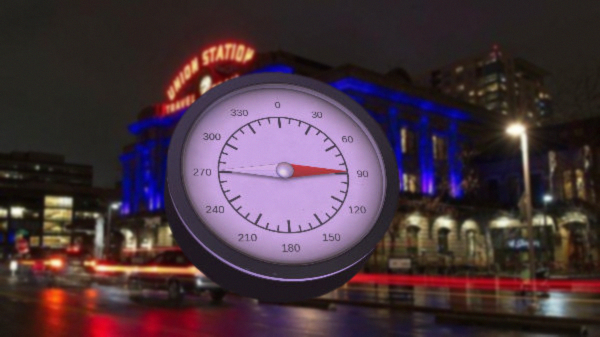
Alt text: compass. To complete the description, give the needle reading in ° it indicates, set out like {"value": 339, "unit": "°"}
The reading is {"value": 90, "unit": "°"}
